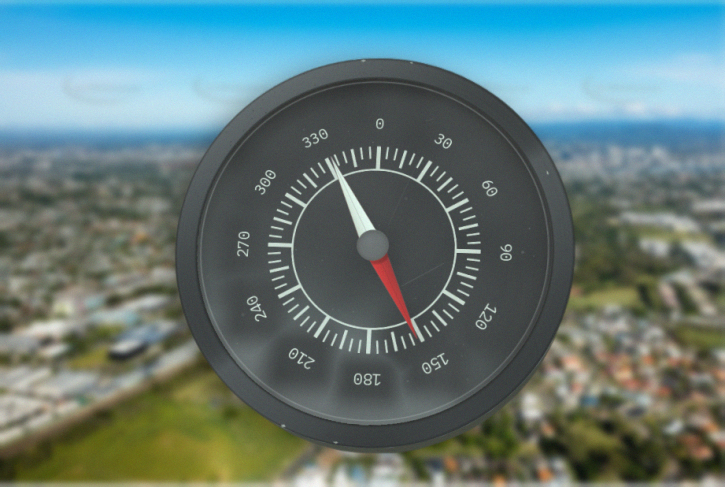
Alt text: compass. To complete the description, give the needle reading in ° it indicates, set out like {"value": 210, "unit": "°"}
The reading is {"value": 152.5, "unit": "°"}
